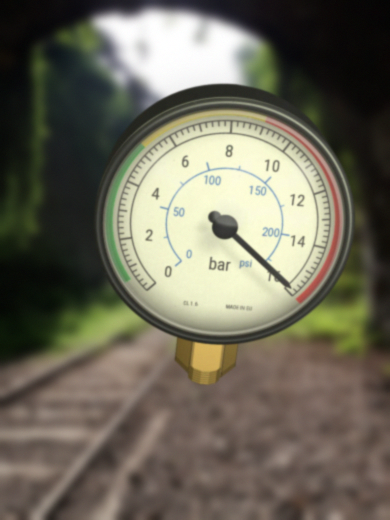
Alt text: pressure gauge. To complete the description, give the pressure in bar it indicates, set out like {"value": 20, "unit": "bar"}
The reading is {"value": 15.8, "unit": "bar"}
